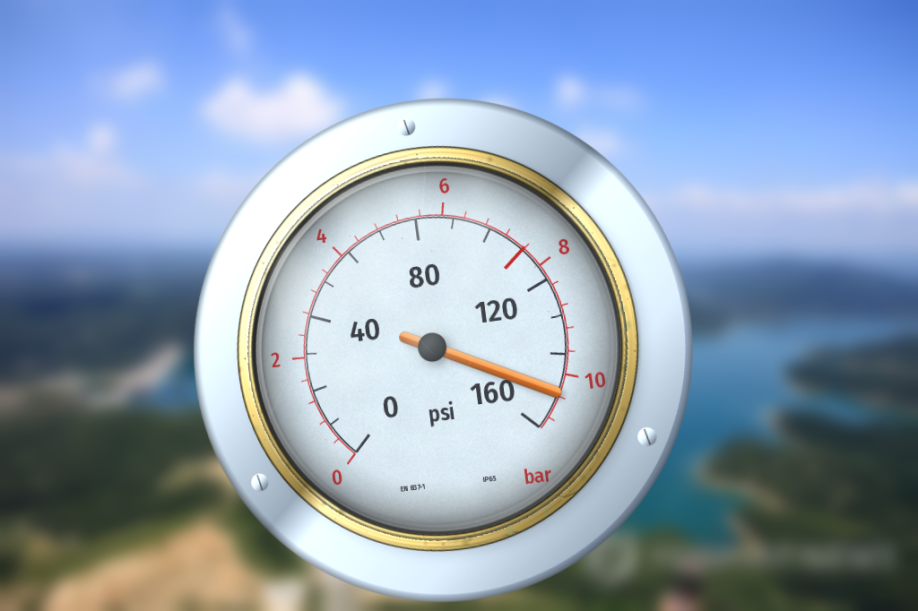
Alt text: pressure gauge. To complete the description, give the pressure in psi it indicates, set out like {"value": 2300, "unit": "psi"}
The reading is {"value": 150, "unit": "psi"}
